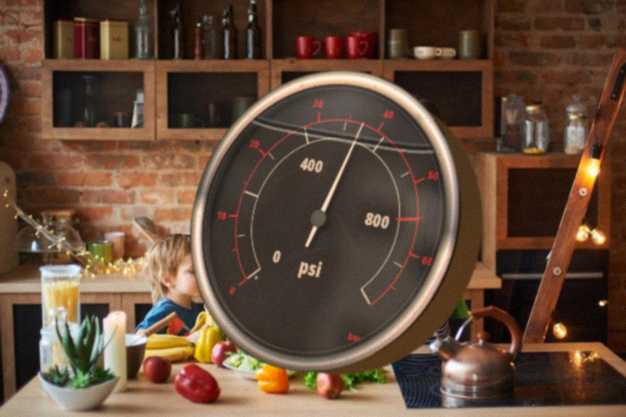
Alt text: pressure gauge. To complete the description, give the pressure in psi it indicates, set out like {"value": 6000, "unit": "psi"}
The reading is {"value": 550, "unit": "psi"}
